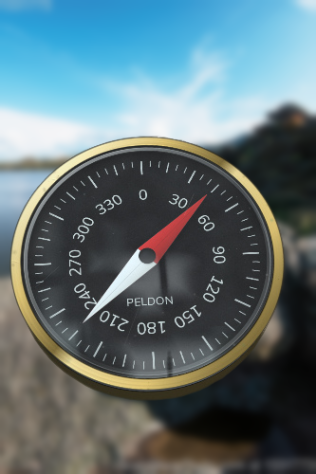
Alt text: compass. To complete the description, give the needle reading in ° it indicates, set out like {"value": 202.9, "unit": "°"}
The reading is {"value": 45, "unit": "°"}
